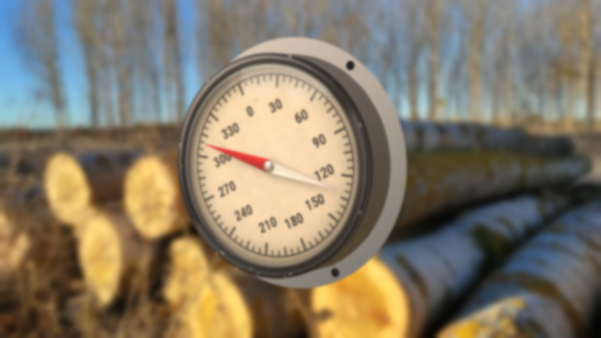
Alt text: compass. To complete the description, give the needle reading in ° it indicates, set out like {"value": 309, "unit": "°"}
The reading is {"value": 310, "unit": "°"}
